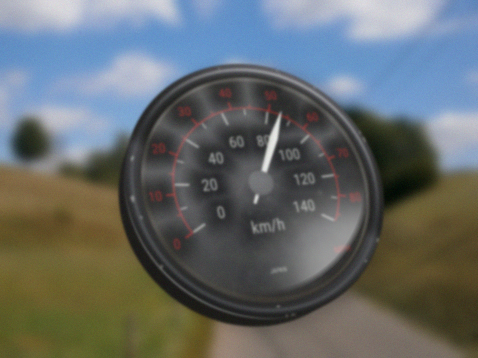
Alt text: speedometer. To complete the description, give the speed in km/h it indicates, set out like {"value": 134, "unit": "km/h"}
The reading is {"value": 85, "unit": "km/h"}
